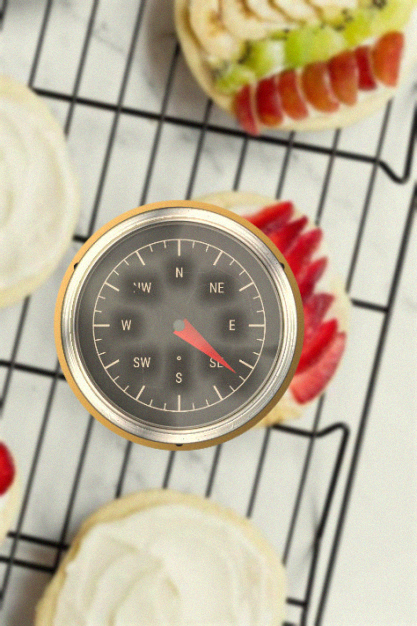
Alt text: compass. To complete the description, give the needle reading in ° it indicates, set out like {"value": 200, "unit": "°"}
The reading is {"value": 130, "unit": "°"}
